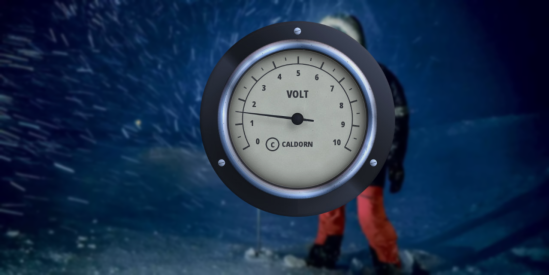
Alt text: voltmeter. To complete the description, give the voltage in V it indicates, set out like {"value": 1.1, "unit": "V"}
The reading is {"value": 1.5, "unit": "V"}
